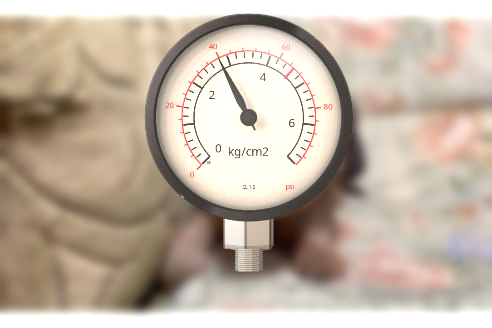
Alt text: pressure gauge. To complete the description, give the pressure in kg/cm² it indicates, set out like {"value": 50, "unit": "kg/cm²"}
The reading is {"value": 2.8, "unit": "kg/cm²"}
